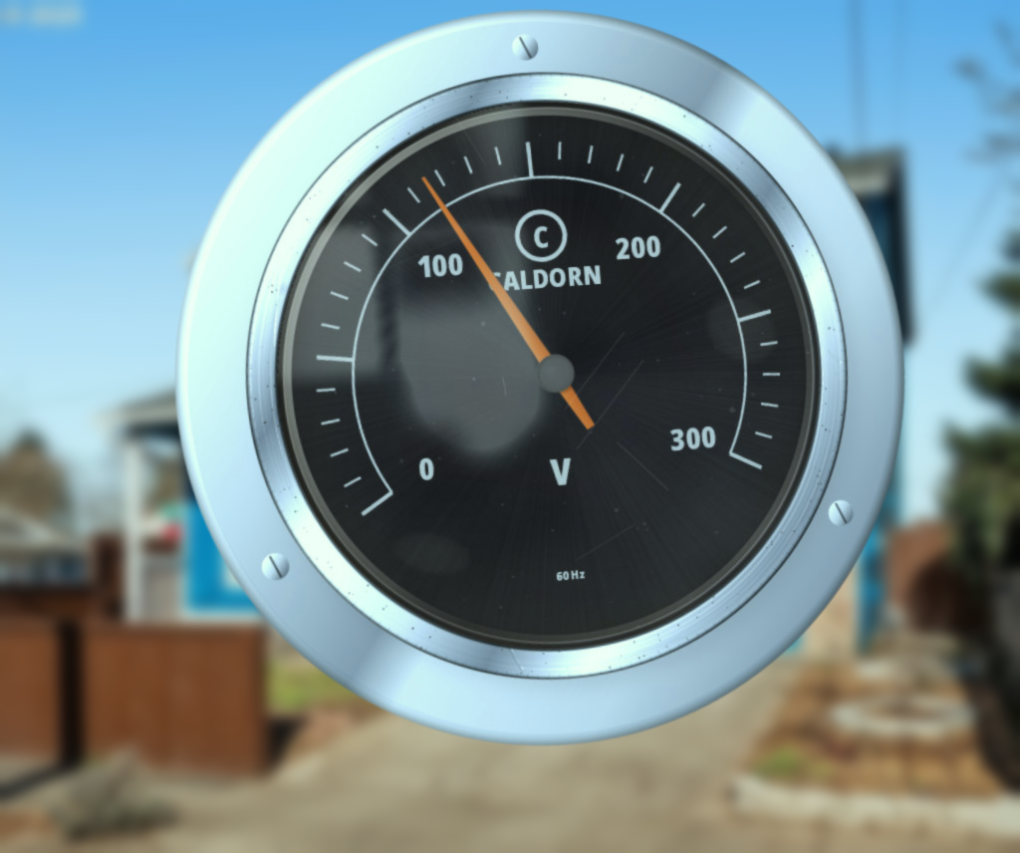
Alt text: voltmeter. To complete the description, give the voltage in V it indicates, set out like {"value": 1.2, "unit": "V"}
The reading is {"value": 115, "unit": "V"}
